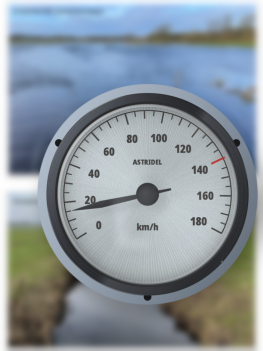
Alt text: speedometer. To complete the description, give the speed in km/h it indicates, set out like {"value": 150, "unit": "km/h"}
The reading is {"value": 15, "unit": "km/h"}
